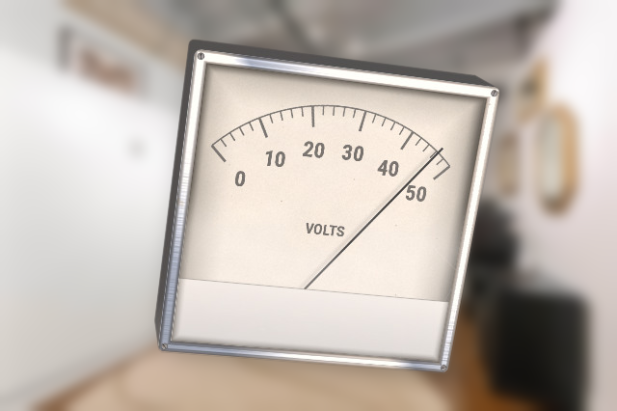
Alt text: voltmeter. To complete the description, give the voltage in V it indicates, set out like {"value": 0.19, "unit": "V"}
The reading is {"value": 46, "unit": "V"}
